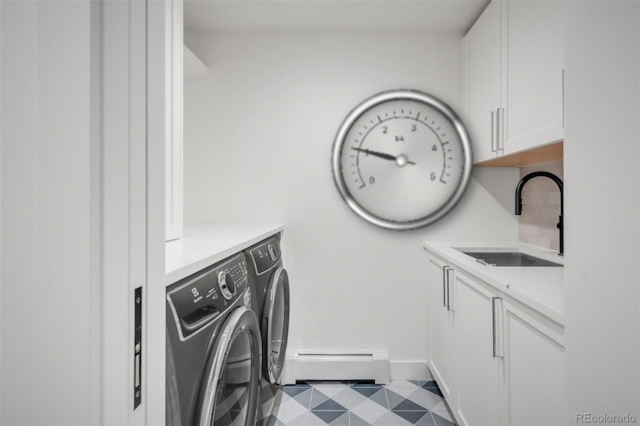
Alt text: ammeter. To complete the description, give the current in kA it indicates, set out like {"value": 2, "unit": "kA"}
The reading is {"value": 1, "unit": "kA"}
